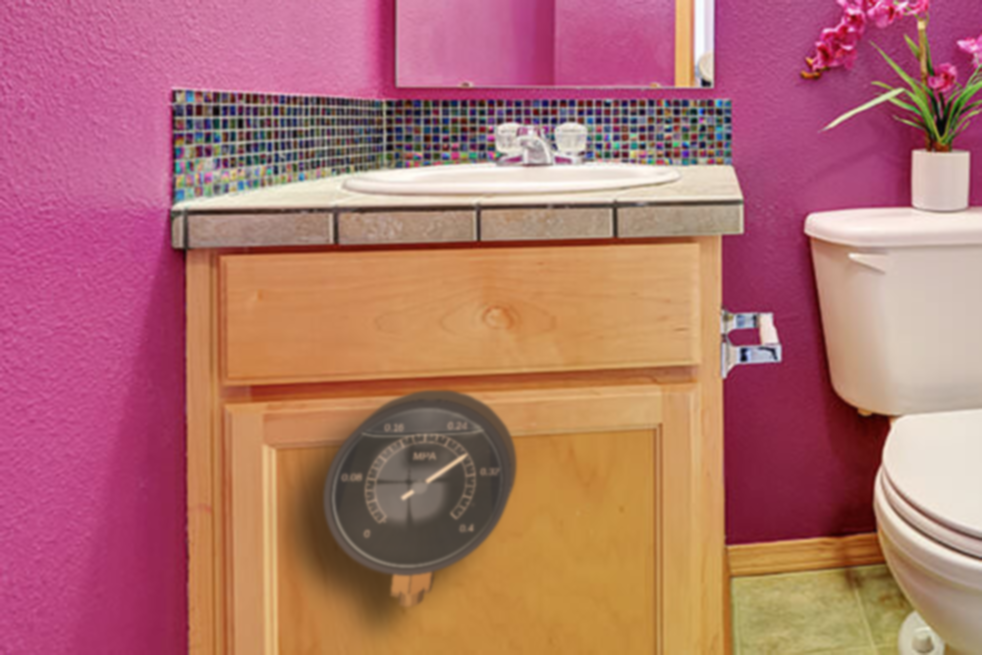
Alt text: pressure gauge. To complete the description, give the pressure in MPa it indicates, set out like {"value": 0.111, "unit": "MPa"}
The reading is {"value": 0.28, "unit": "MPa"}
